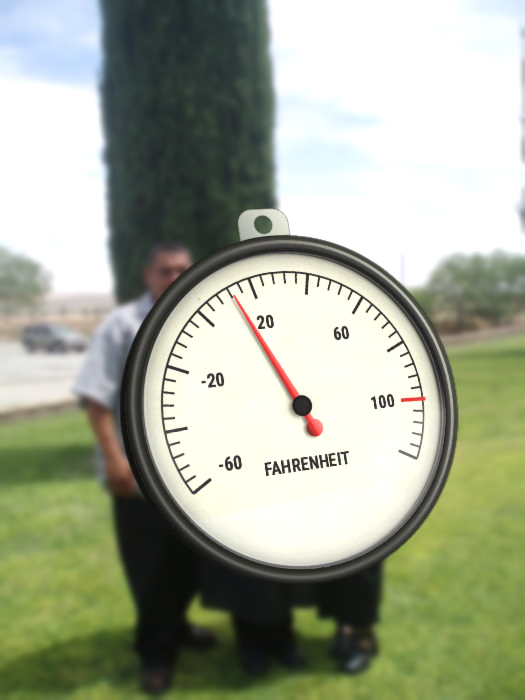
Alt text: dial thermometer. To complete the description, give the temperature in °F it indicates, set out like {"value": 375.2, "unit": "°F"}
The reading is {"value": 12, "unit": "°F"}
